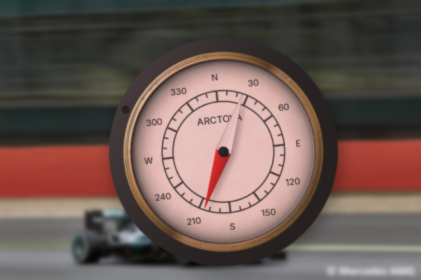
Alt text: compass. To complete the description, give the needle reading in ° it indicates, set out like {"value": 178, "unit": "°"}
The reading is {"value": 205, "unit": "°"}
